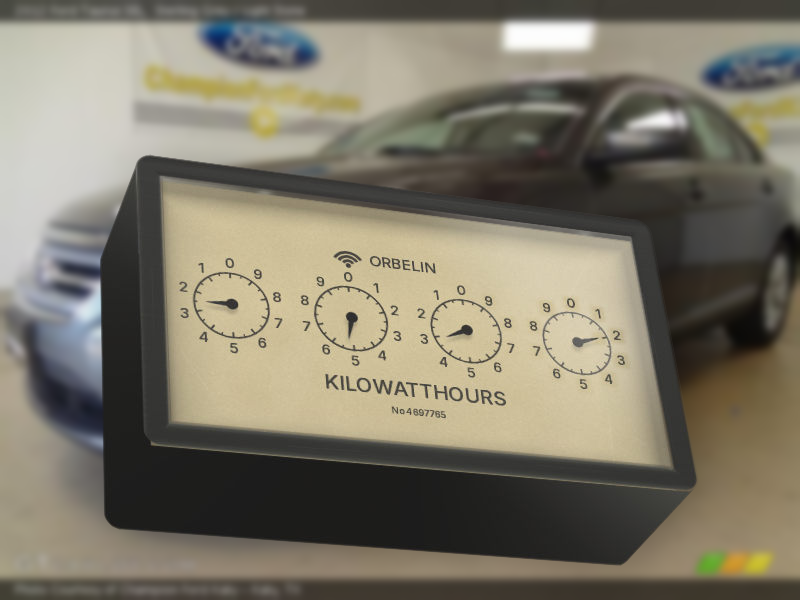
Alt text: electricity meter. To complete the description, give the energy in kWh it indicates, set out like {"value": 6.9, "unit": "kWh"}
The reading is {"value": 2532, "unit": "kWh"}
